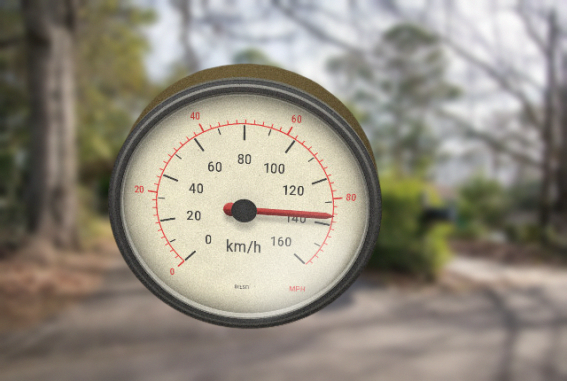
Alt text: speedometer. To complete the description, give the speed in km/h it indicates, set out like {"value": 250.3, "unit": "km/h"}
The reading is {"value": 135, "unit": "km/h"}
